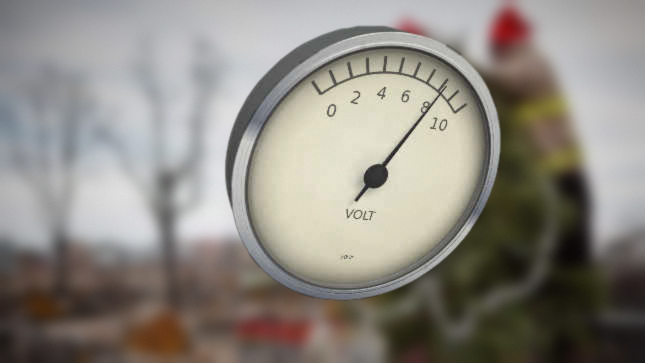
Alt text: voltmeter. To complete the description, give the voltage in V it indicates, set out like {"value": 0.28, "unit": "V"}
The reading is {"value": 8, "unit": "V"}
